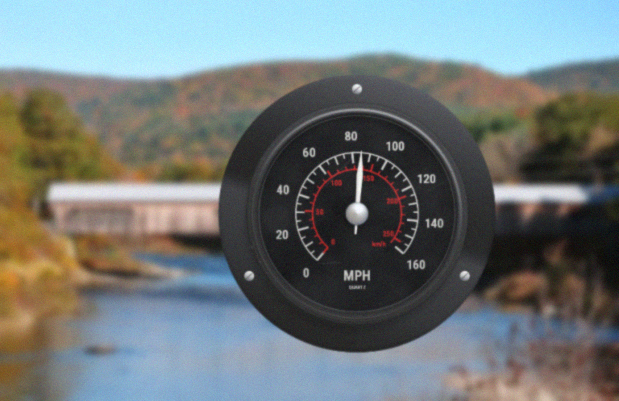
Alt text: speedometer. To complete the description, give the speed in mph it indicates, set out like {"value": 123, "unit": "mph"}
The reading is {"value": 85, "unit": "mph"}
